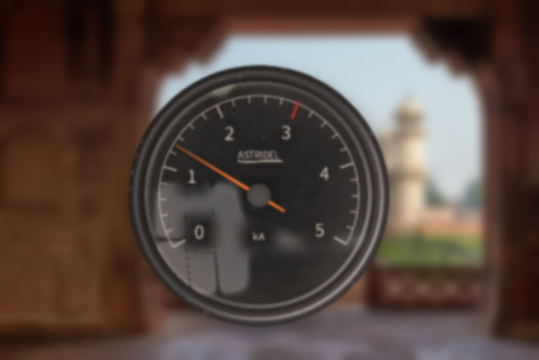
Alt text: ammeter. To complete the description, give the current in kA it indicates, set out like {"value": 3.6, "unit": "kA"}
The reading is {"value": 1.3, "unit": "kA"}
